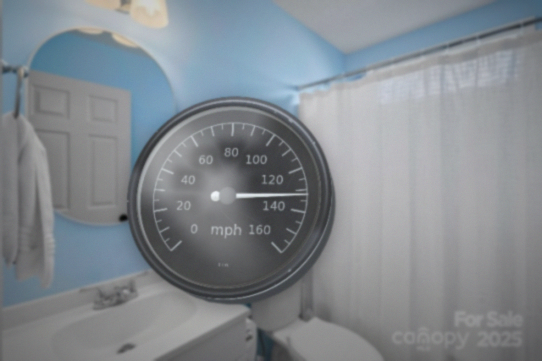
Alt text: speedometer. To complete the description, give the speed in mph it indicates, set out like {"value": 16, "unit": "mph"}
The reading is {"value": 132.5, "unit": "mph"}
